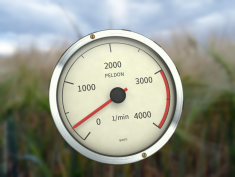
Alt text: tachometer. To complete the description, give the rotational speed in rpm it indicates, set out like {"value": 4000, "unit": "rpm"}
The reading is {"value": 250, "unit": "rpm"}
